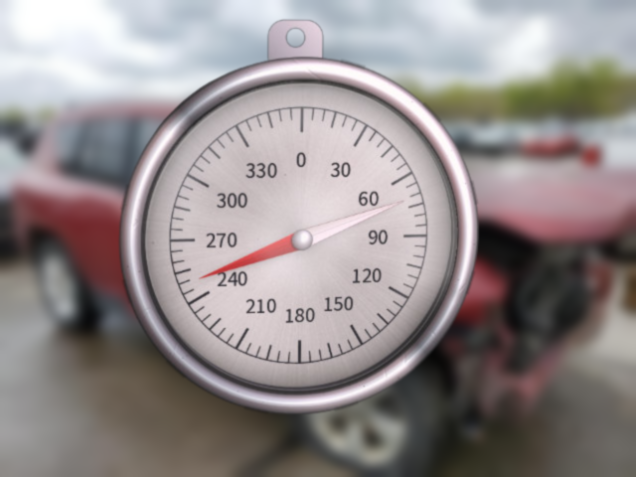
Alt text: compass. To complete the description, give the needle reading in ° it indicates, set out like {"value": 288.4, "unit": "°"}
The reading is {"value": 250, "unit": "°"}
